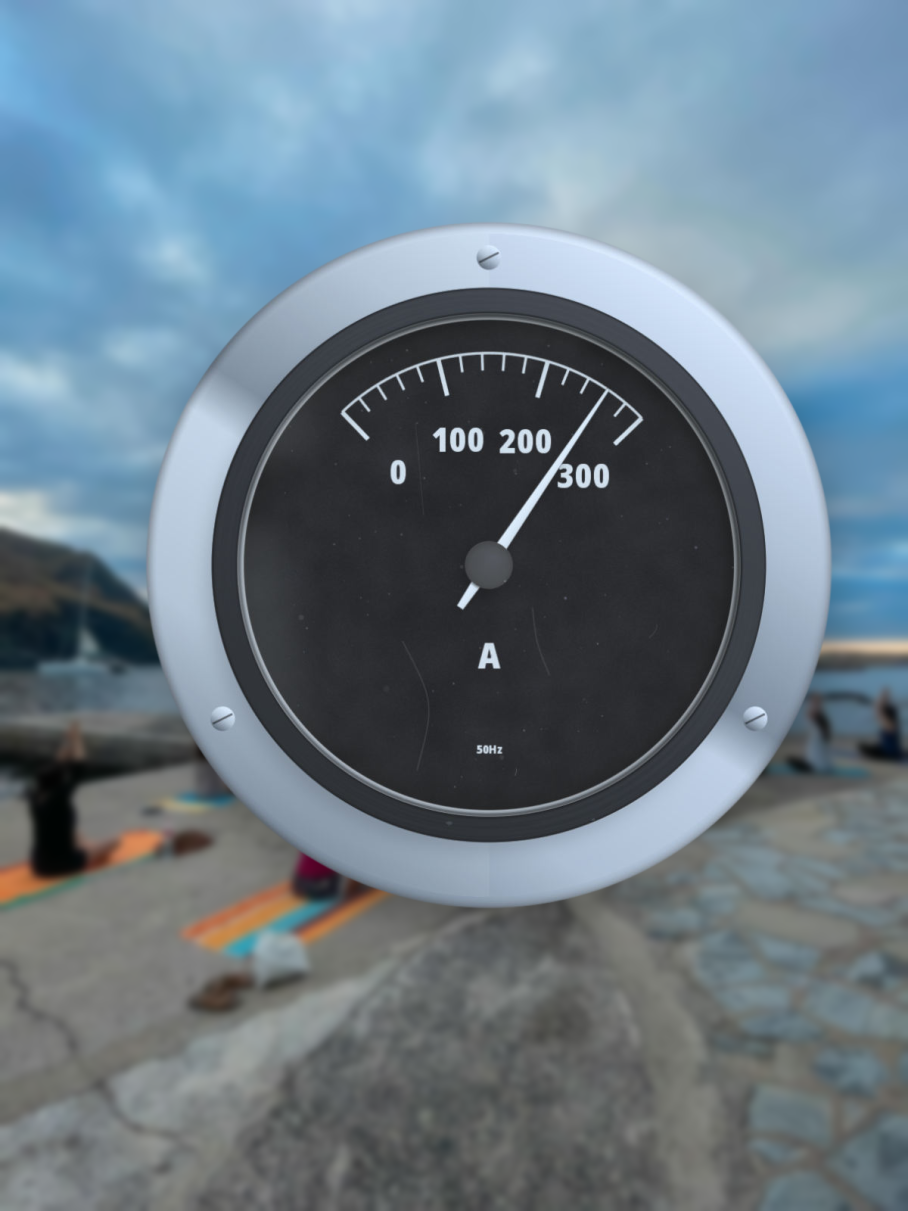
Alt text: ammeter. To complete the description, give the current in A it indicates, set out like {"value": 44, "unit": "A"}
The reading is {"value": 260, "unit": "A"}
